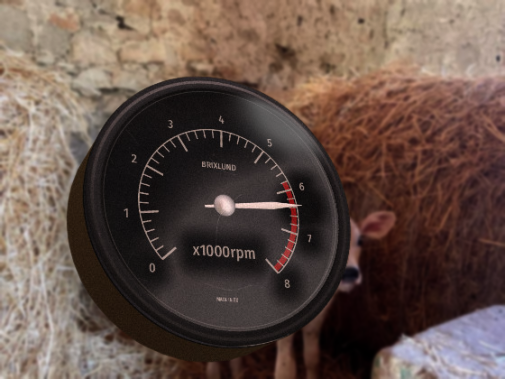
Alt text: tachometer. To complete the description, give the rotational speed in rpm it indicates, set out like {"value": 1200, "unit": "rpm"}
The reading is {"value": 6400, "unit": "rpm"}
